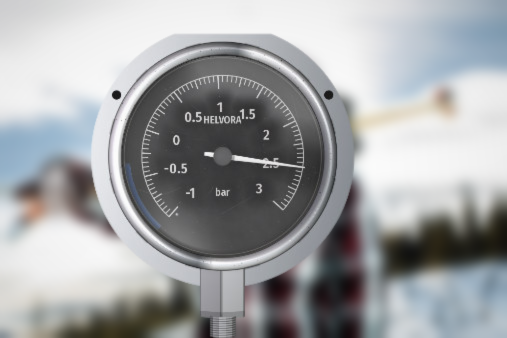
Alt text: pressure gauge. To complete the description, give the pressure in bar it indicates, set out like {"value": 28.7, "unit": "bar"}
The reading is {"value": 2.5, "unit": "bar"}
